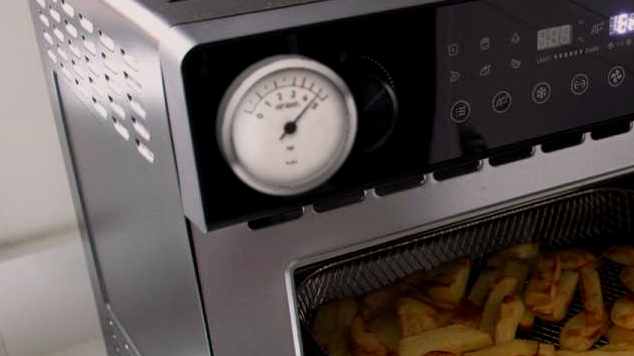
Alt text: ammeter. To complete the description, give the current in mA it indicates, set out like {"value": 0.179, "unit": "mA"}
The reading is {"value": 4.5, "unit": "mA"}
